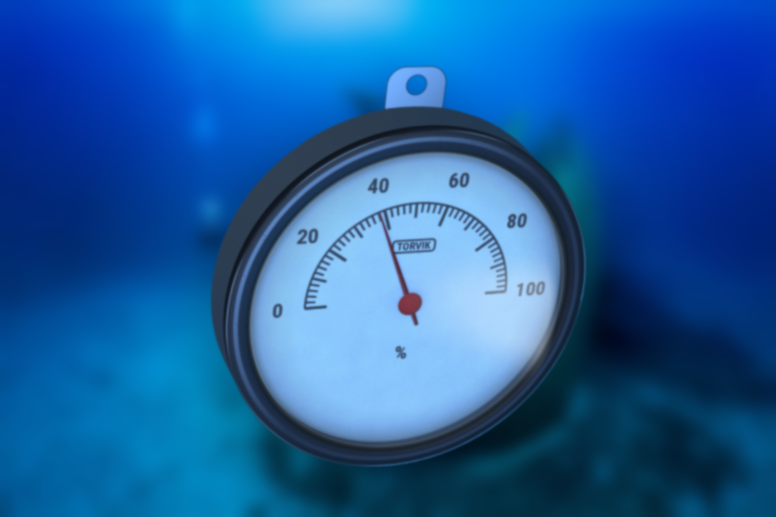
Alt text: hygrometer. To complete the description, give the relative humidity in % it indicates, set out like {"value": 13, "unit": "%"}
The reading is {"value": 38, "unit": "%"}
